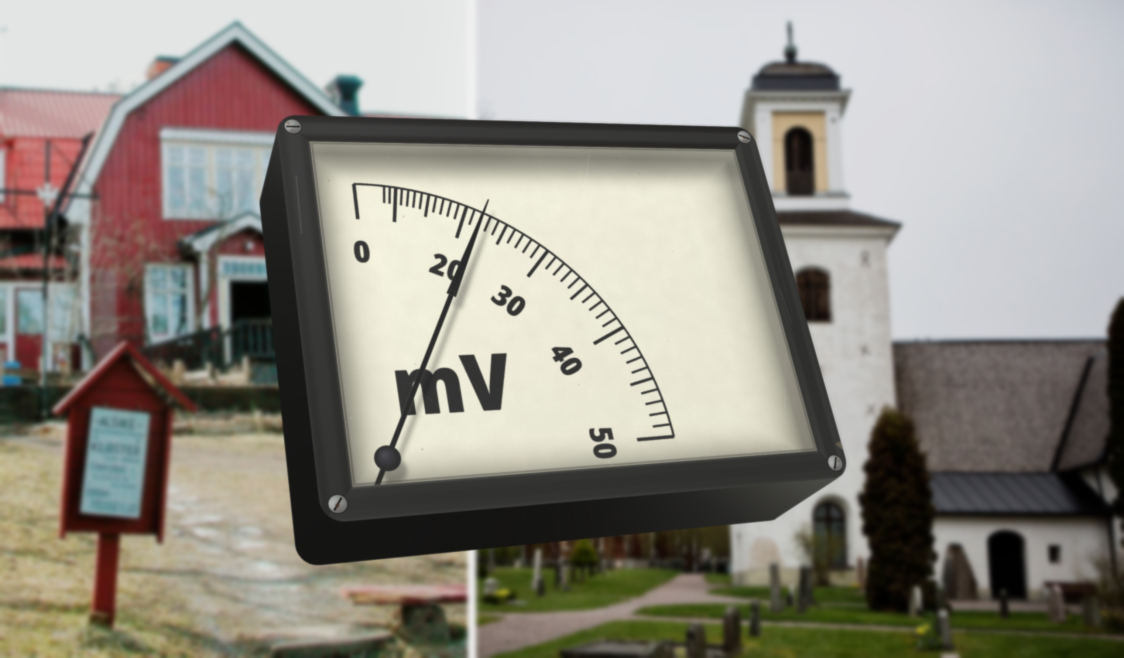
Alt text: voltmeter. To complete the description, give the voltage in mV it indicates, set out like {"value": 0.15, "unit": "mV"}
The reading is {"value": 22, "unit": "mV"}
